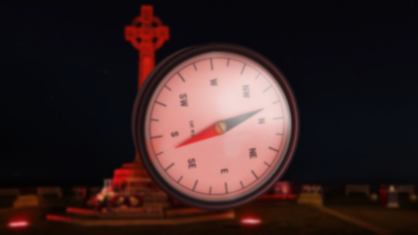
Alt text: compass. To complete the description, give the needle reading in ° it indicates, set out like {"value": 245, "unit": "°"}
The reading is {"value": 165, "unit": "°"}
